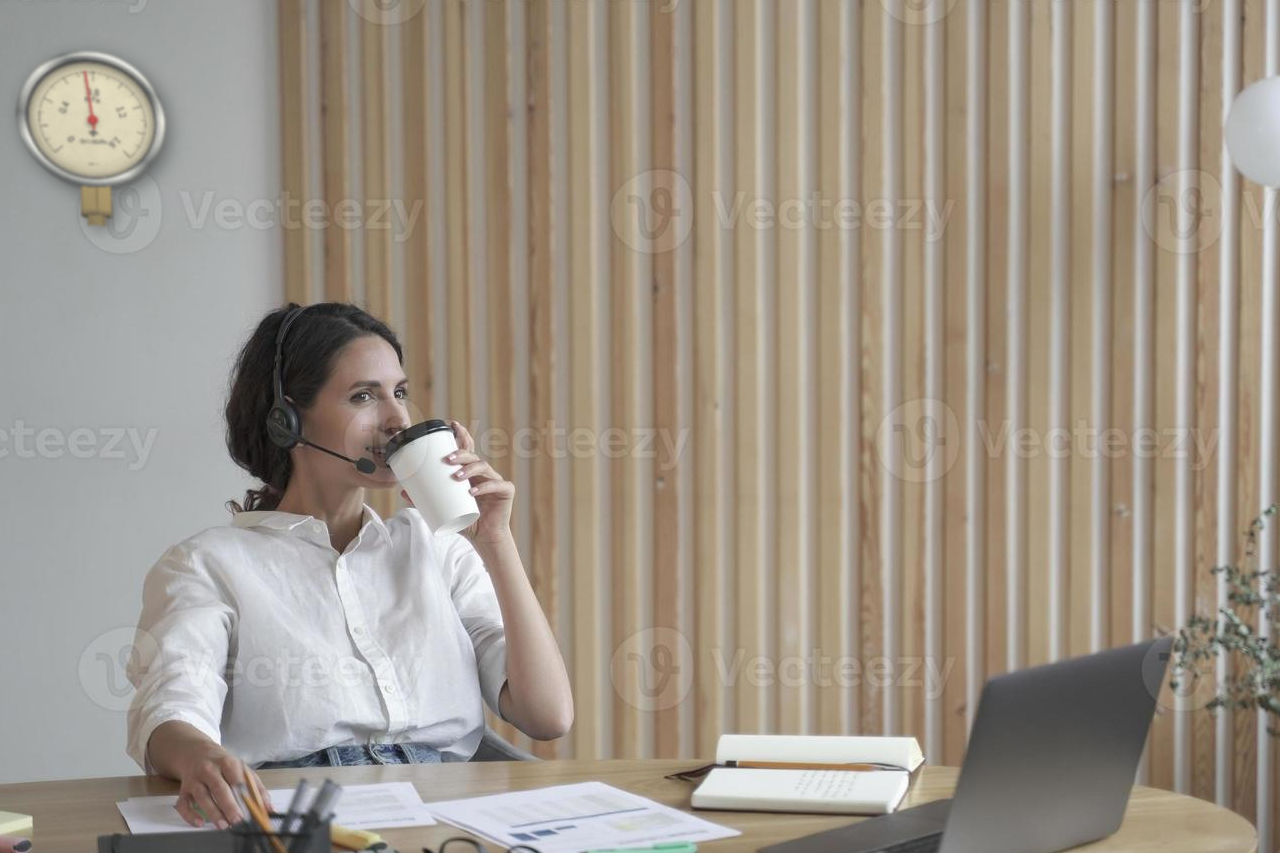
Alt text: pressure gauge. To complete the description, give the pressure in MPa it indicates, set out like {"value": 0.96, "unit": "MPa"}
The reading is {"value": 0.75, "unit": "MPa"}
